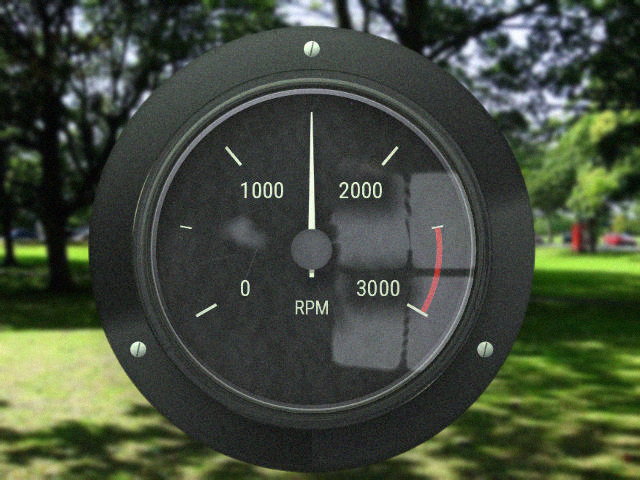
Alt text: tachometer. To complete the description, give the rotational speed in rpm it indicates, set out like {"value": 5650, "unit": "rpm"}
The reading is {"value": 1500, "unit": "rpm"}
